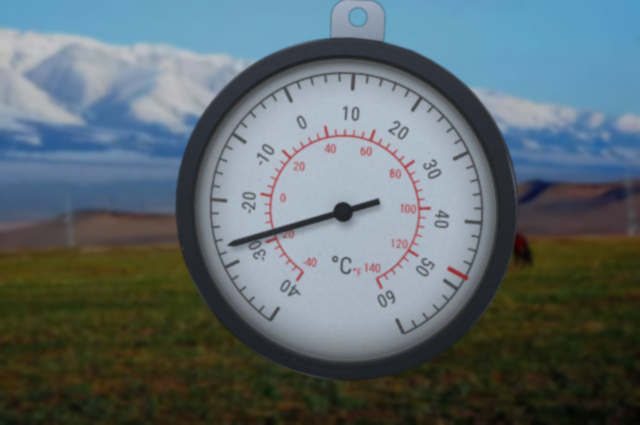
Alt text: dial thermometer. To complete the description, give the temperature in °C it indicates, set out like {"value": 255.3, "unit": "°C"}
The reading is {"value": -27, "unit": "°C"}
